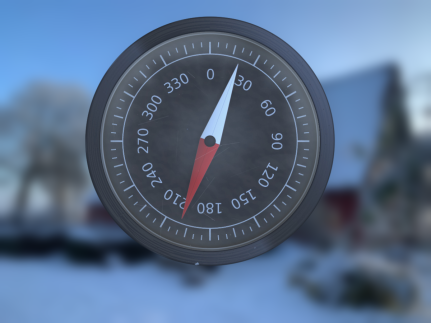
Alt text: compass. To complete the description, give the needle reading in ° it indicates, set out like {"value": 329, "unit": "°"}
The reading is {"value": 200, "unit": "°"}
